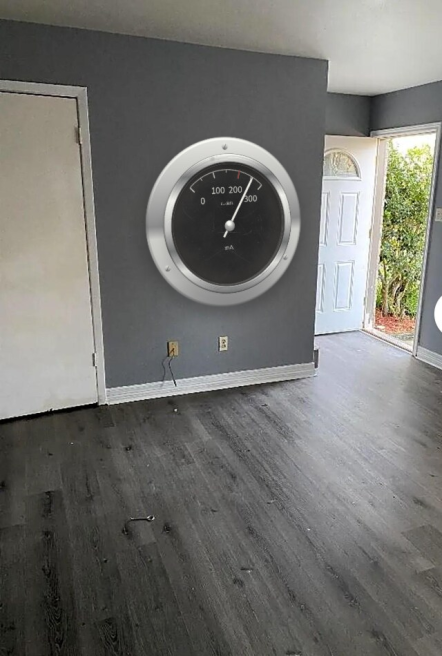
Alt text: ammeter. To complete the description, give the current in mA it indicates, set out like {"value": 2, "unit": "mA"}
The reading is {"value": 250, "unit": "mA"}
